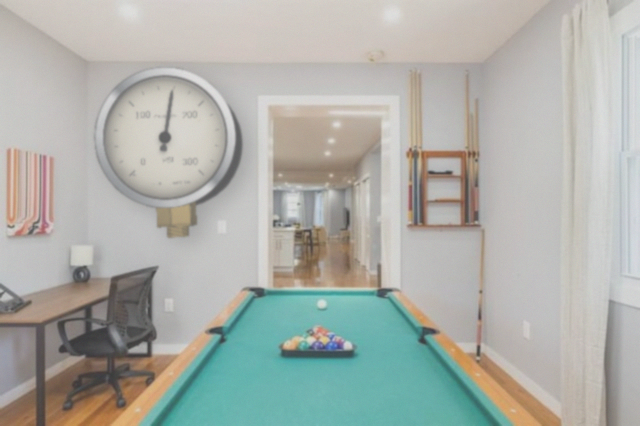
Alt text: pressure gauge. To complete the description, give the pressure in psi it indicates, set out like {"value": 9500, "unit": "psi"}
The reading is {"value": 160, "unit": "psi"}
